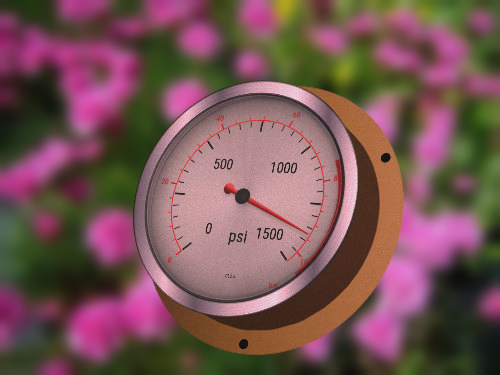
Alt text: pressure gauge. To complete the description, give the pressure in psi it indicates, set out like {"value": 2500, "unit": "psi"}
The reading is {"value": 1375, "unit": "psi"}
